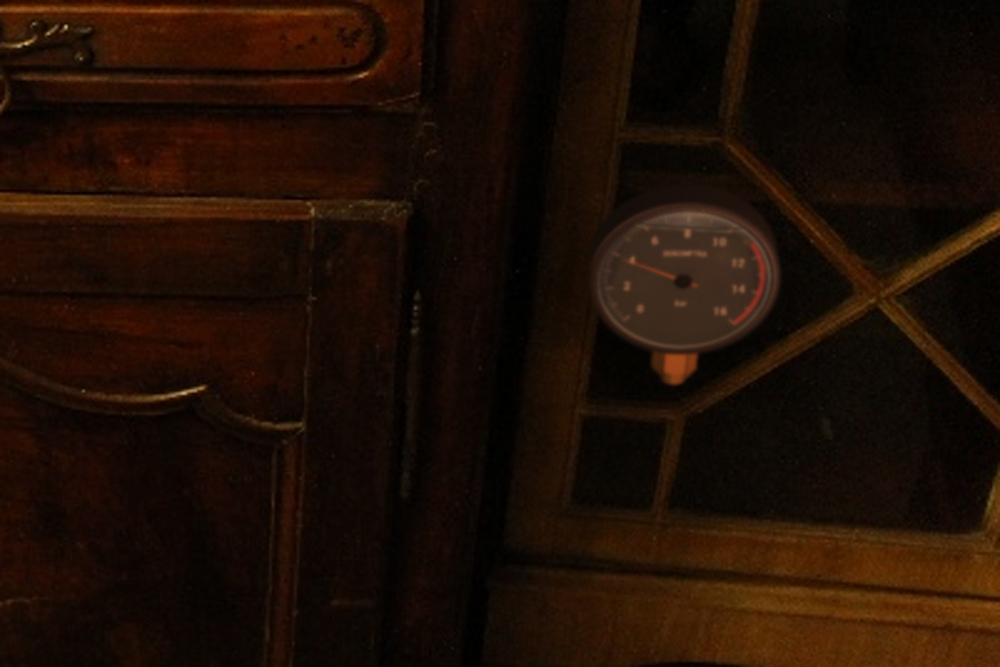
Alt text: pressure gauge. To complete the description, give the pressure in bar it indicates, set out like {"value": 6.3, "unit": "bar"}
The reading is {"value": 4, "unit": "bar"}
